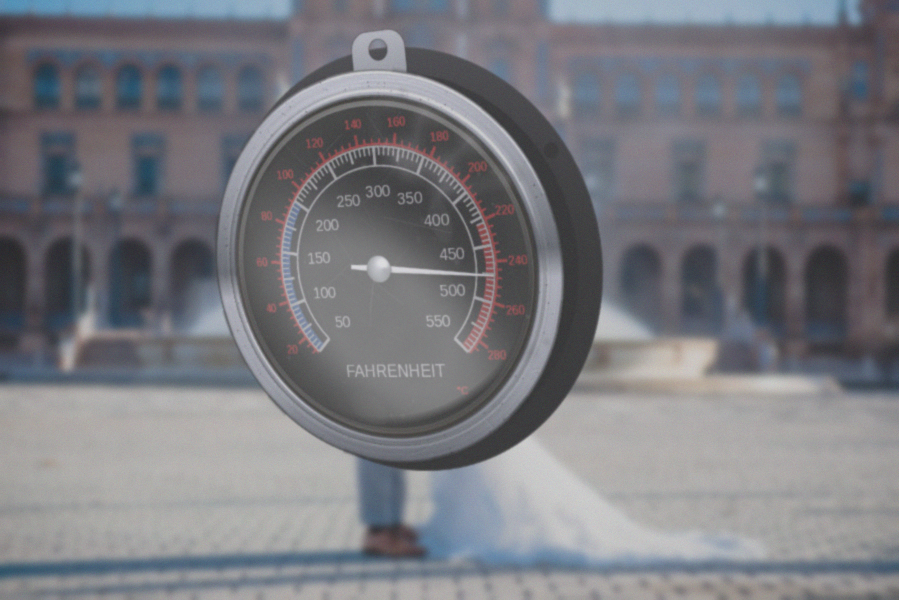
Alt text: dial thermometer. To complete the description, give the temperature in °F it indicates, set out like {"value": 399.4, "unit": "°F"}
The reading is {"value": 475, "unit": "°F"}
